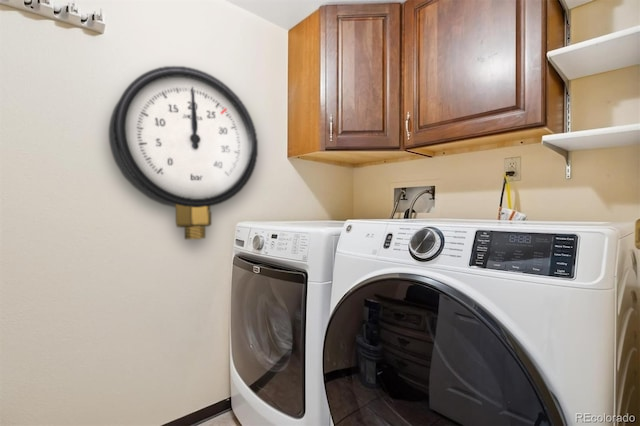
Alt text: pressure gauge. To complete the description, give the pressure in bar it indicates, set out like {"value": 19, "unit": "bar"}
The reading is {"value": 20, "unit": "bar"}
